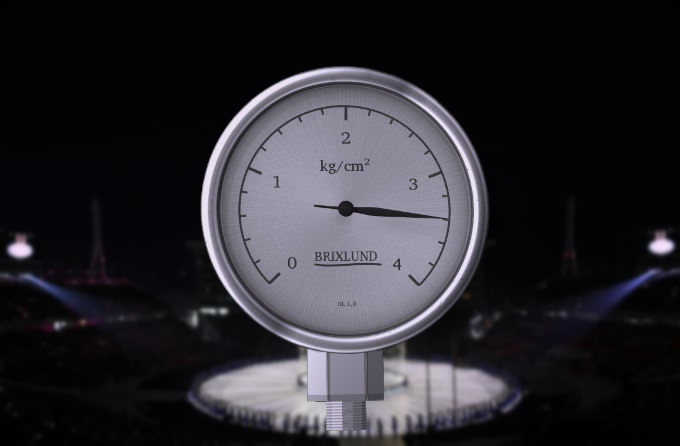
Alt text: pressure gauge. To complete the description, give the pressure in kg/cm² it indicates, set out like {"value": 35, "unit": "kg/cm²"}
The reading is {"value": 3.4, "unit": "kg/cm²"}
